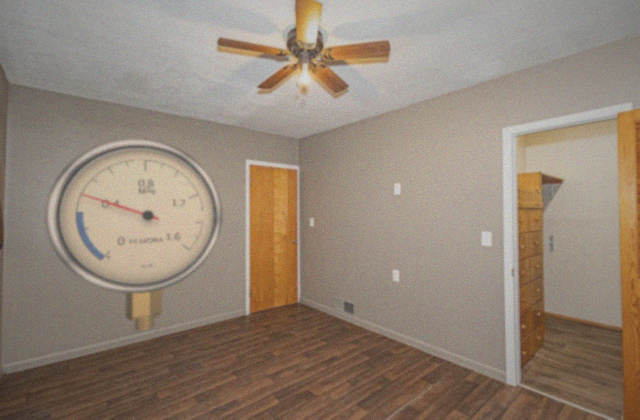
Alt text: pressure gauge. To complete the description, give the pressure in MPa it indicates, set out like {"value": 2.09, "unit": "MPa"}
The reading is {"value": 0.4, "unit": "MPa"}
